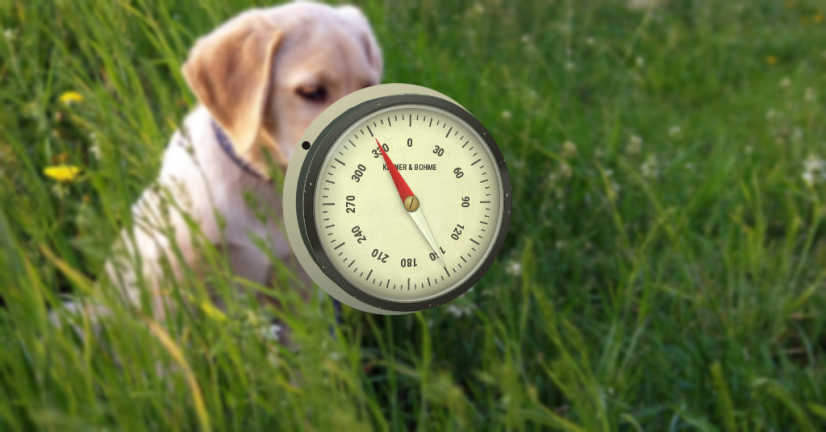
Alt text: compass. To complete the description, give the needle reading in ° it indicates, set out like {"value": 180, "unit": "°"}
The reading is {"value": 330, "unit": "°"}
